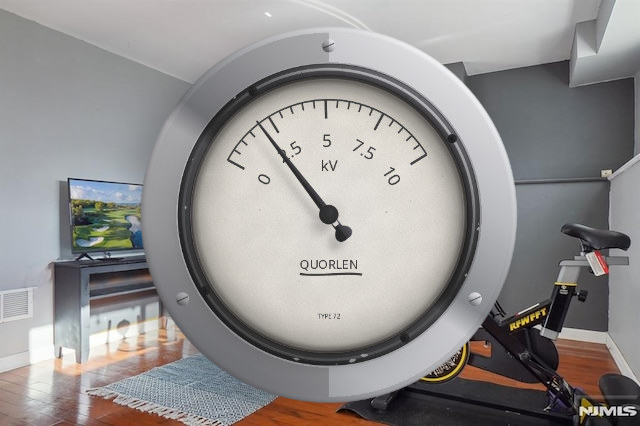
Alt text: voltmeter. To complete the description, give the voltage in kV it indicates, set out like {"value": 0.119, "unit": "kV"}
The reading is {"value": 2, "unit": "kV"}
